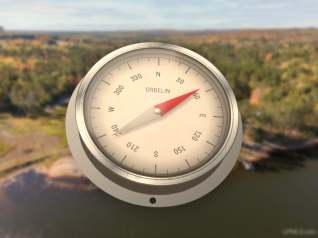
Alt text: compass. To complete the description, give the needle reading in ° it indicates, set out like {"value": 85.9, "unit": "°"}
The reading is {"value": 55, "unit": "°"}
